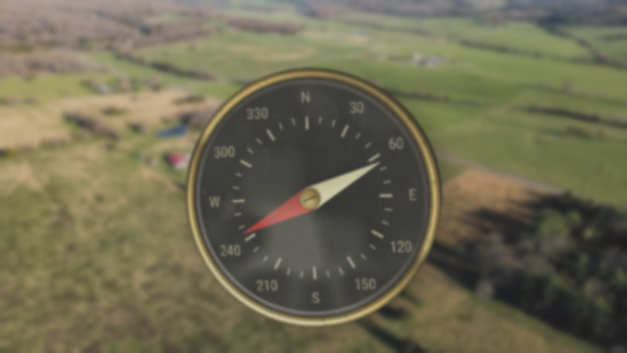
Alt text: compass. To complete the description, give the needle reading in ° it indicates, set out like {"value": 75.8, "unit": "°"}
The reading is {"value": 245, "unit": "°"}
